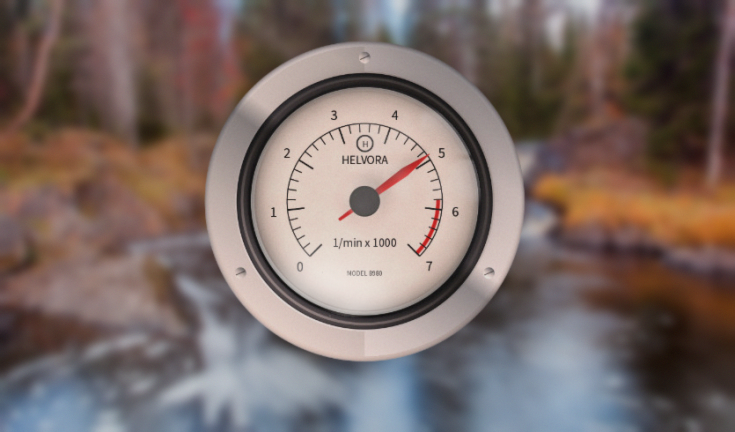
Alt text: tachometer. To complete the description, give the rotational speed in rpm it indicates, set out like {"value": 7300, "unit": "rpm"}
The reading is {"value": 4900, "unit": "rpm"}
